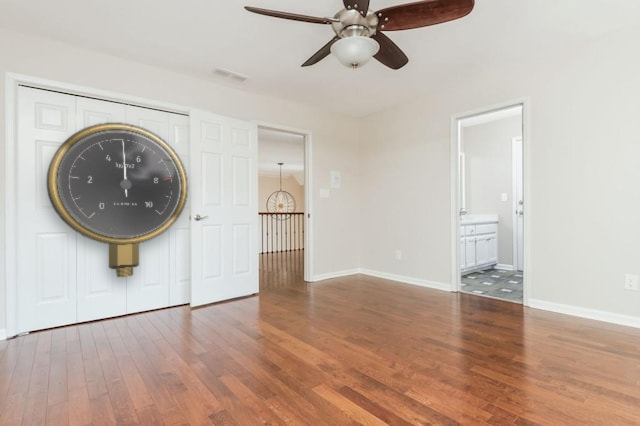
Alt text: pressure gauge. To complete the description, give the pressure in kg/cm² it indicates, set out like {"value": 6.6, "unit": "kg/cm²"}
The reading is {"value": 5, "unit": "kg/cm²"}
